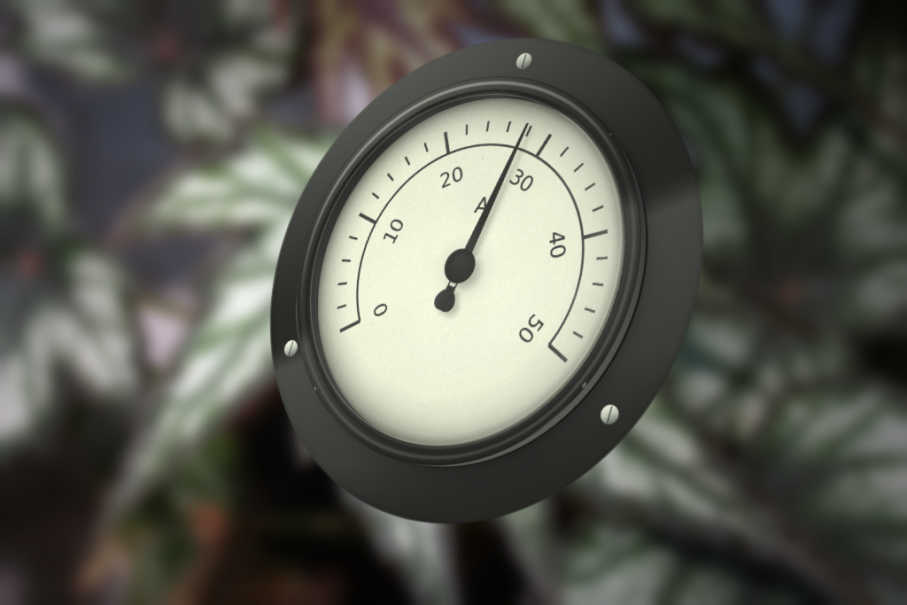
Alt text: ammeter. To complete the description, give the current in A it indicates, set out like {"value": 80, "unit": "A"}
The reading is {"value": 28, "unit": "A"}
